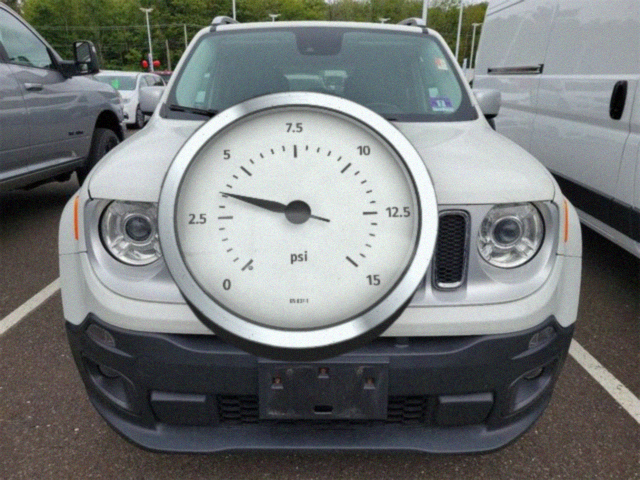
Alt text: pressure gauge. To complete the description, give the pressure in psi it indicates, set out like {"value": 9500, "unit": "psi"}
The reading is {"value": 3.5, "unit": "psi"}
